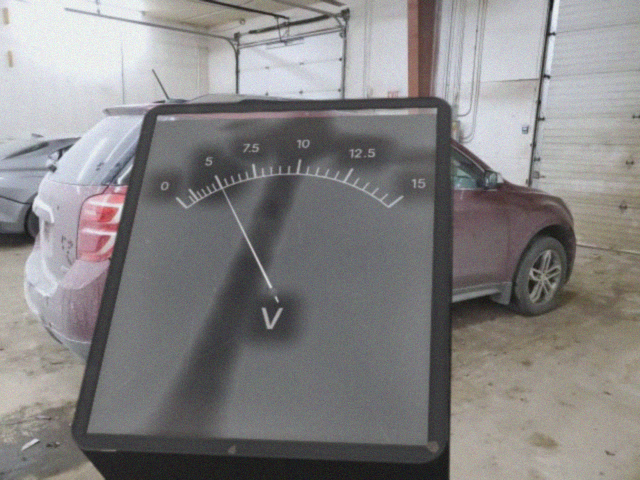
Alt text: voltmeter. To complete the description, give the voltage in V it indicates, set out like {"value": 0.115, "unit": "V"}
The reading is {"value": 5, "unit": "V"}
